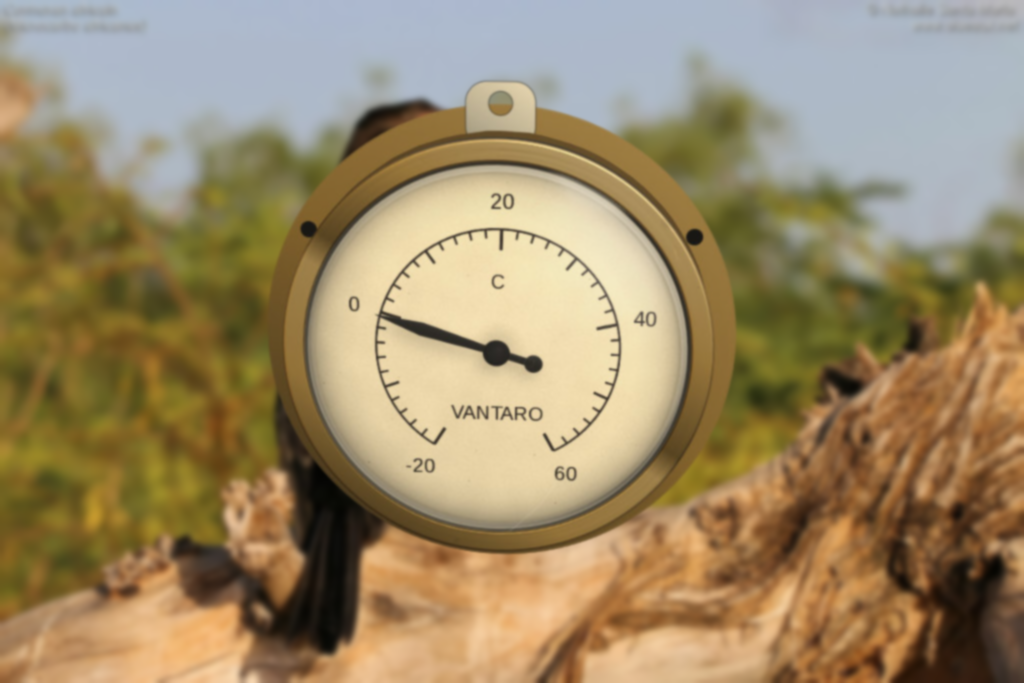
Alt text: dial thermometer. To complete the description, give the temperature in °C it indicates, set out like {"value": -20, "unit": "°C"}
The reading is {"value": 0, "unit": "°C"}
